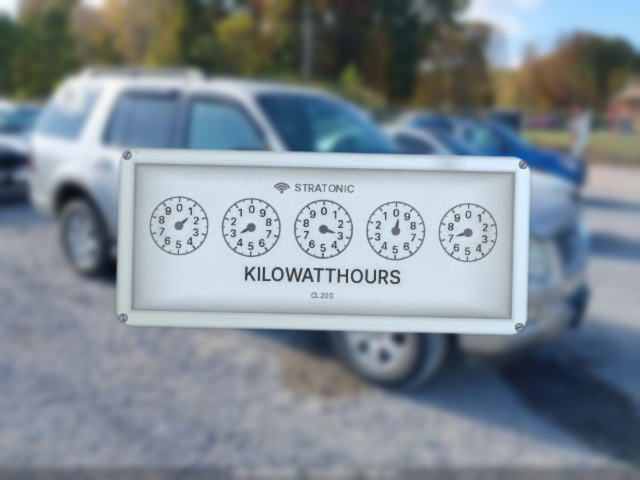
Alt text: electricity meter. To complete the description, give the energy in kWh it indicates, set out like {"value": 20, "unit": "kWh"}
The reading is {"value": 13297, "unit": "kWh"}
